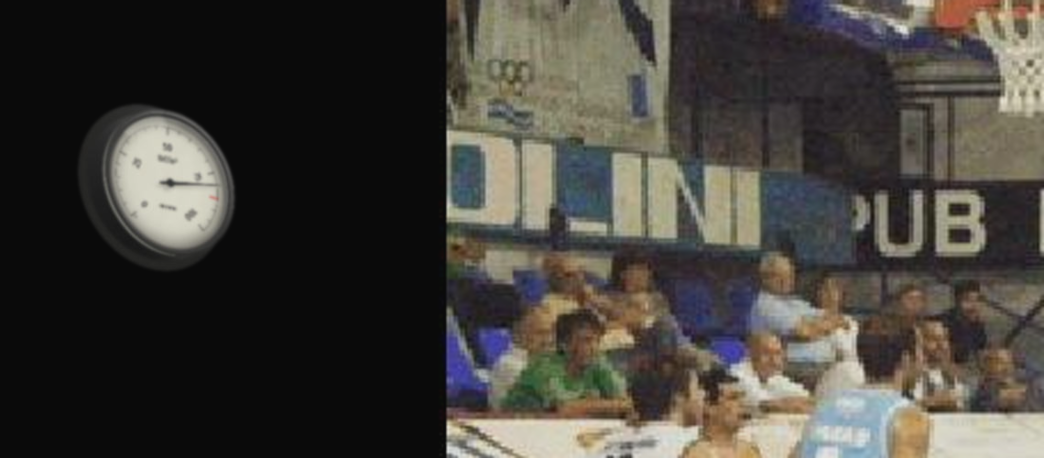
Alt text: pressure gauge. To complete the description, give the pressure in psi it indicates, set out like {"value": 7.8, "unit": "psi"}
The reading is {"value": 80, "unit": "psi"}
